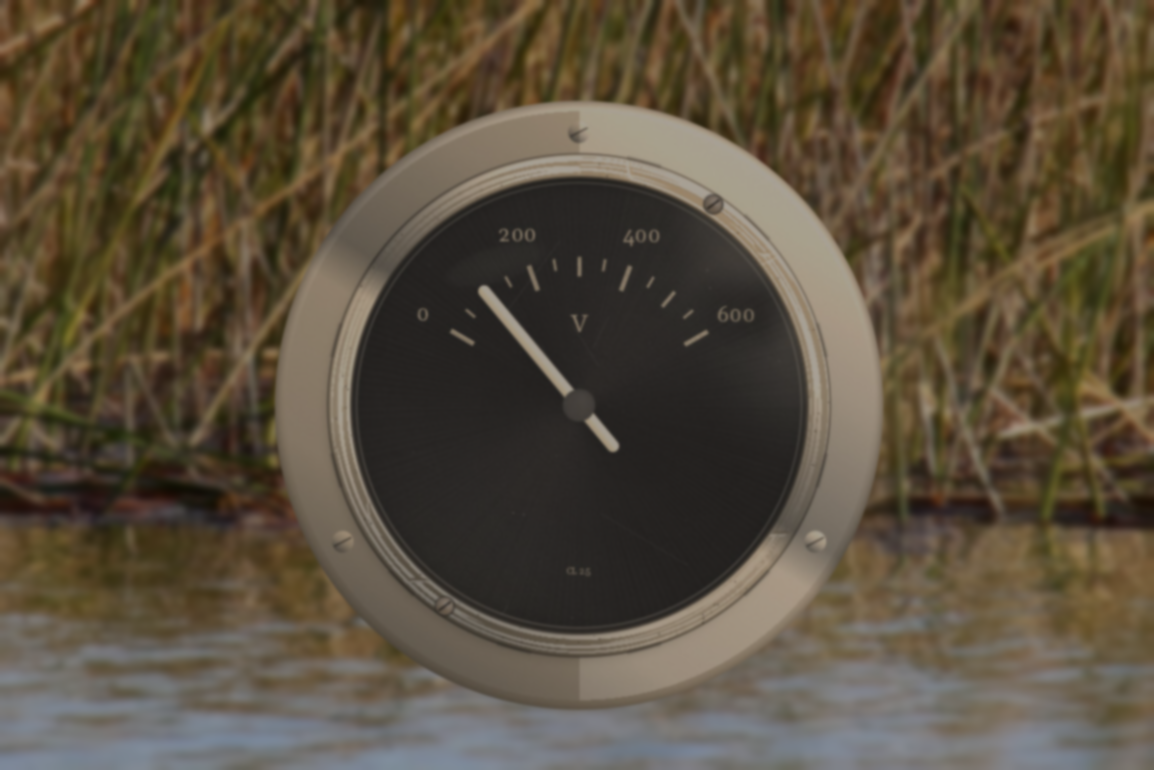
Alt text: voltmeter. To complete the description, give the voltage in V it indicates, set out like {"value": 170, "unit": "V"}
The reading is {"value": 100, "unit": "V"}
